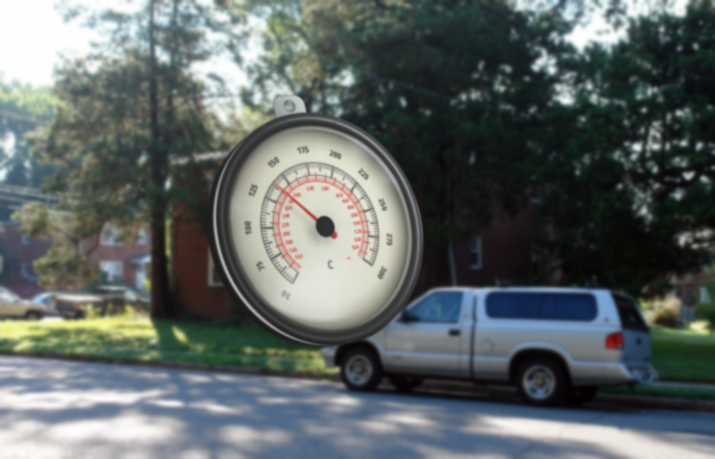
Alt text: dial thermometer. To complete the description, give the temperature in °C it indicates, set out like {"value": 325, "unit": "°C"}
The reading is {"value": 137.5, "unit": "°C"}
